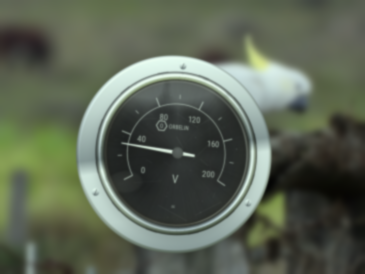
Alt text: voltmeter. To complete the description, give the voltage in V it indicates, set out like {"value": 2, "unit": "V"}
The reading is {"value": 30, "unit": "V"}
